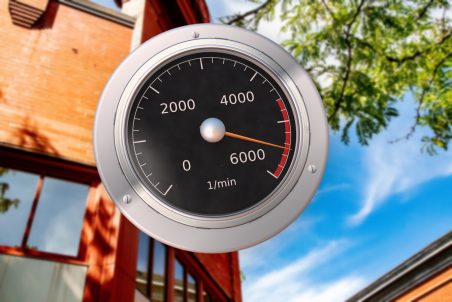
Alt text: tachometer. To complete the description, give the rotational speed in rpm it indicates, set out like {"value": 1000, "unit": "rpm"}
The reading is {"value": 5500, "unit": "rpm"}
